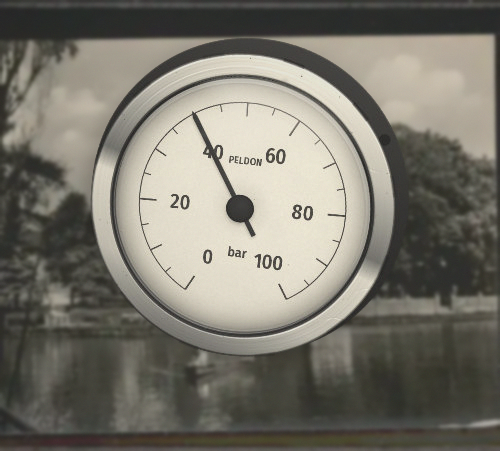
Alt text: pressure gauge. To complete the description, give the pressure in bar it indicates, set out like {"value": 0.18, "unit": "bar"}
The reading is {"value": 40, "unit": "bar"}
